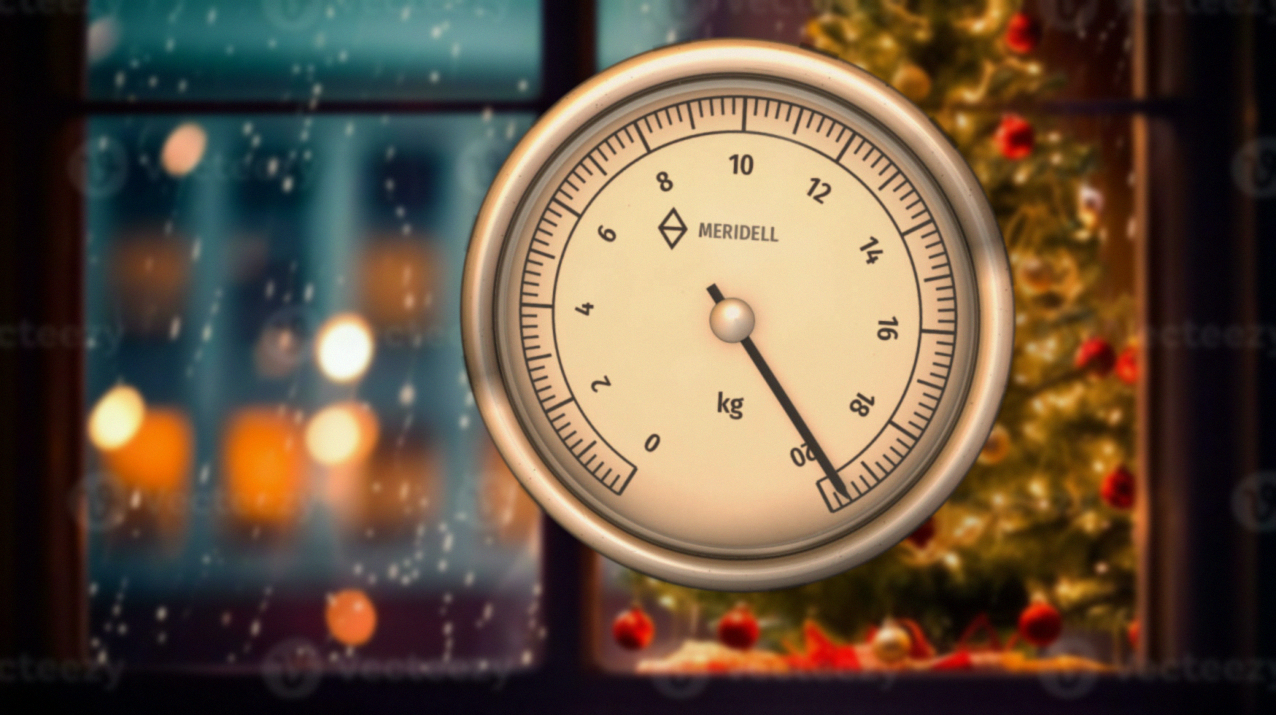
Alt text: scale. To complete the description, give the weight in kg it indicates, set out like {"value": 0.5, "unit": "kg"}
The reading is {"value": 19.6, "unit": "kg"}
